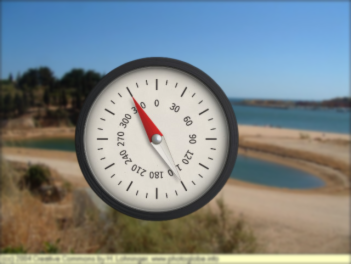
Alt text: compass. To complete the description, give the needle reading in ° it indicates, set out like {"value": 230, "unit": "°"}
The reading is {"value": 330, "unit": "°"}
